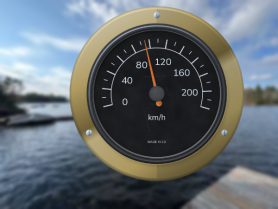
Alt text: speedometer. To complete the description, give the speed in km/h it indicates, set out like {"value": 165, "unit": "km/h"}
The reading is {"value": 95, "unit": "km/h"}
